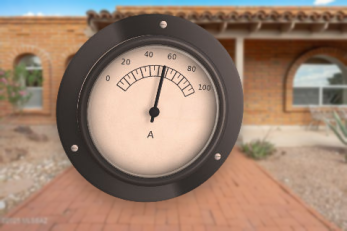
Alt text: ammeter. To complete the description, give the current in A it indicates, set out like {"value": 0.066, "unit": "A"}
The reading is {"value": 55, "unit": "A"}
